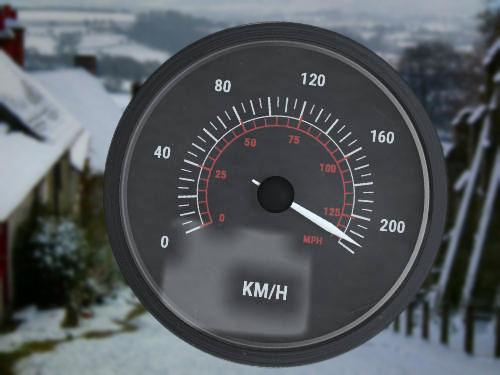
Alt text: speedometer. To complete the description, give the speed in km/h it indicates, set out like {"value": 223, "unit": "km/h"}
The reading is {"value": 215, "unit": "km/h"}
